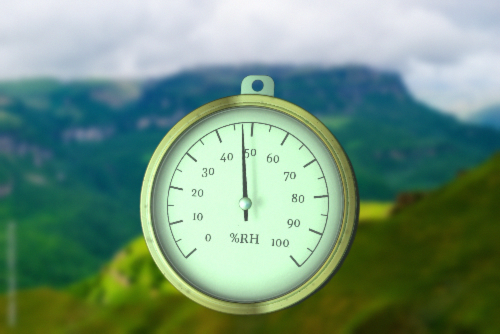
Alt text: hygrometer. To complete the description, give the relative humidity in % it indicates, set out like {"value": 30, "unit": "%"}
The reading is {"value": 47.5, "unit": "%"}
